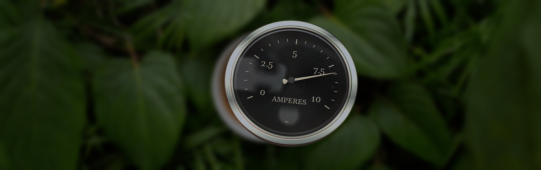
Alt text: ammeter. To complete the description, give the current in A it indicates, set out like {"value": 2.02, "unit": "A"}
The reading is {"value": 8, "unit": "A"}
